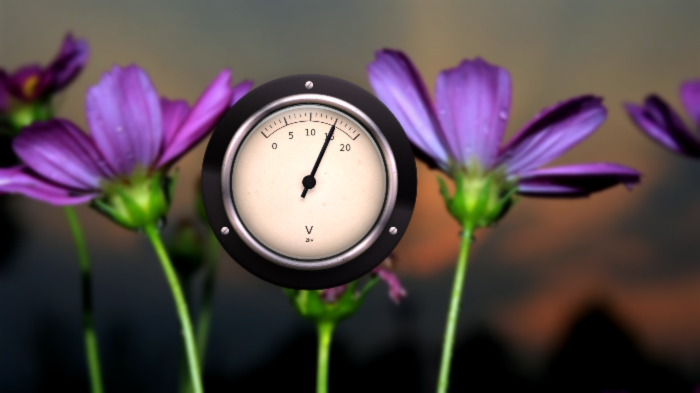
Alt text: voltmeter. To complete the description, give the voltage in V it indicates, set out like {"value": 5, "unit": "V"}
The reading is {"value": 15, "unit": "V"}
